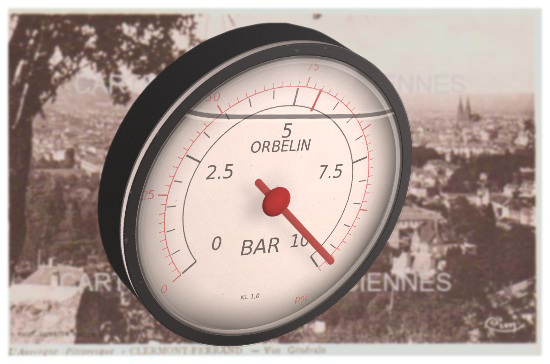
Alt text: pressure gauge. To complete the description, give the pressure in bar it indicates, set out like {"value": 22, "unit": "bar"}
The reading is {"value": 9.75, "unit": "bar"}
